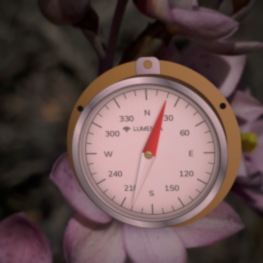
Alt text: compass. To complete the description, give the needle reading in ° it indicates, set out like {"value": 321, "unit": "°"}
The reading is {"value": 20, "unit": "°"}
